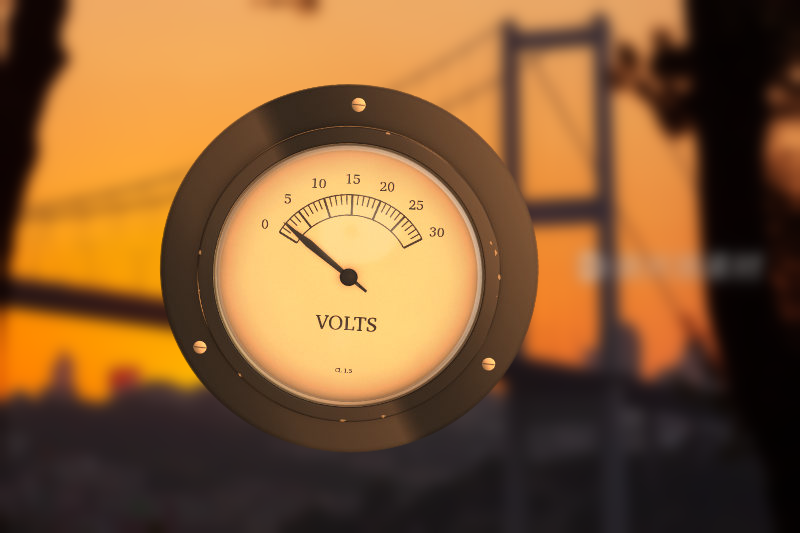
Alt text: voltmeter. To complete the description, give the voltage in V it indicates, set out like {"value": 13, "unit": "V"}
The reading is {"value": 2, "unit": "V"}
